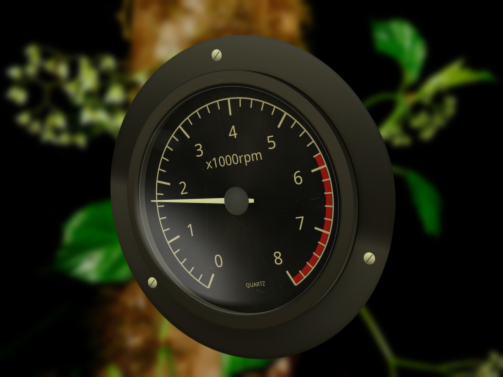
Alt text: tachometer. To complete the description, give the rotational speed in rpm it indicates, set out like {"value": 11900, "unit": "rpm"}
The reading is {"value": 1700, "unit": "rpm"}
